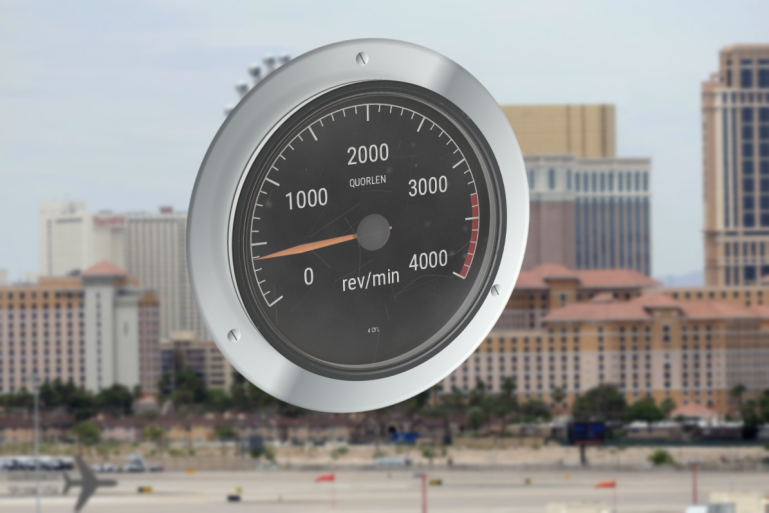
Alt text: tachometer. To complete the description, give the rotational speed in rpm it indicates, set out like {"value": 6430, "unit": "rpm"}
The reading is {"value": 400, "unit": "rpm"}
